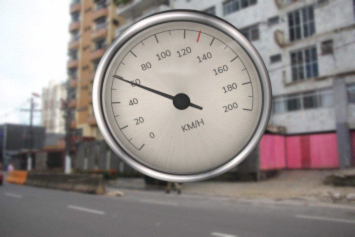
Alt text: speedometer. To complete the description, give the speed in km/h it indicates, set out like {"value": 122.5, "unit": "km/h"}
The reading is {"value": 60, "unit": "km/h"}
